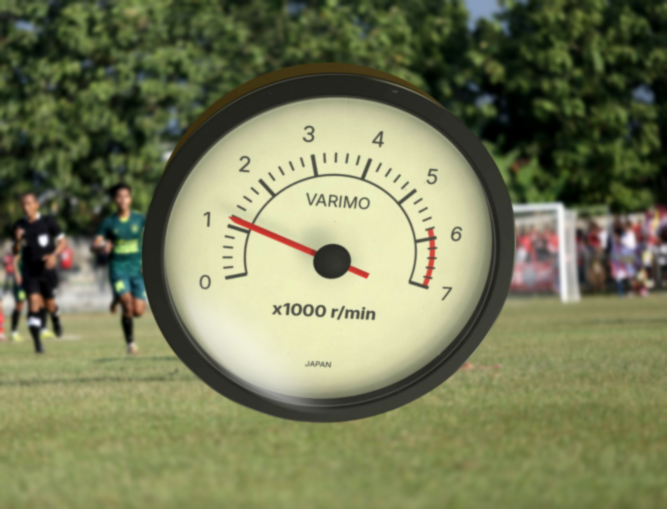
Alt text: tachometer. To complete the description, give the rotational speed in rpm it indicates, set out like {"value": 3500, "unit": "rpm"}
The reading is {"value": 1200, "unit": "rpm"}
